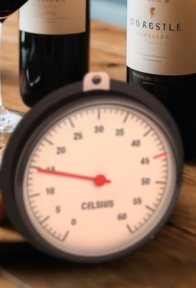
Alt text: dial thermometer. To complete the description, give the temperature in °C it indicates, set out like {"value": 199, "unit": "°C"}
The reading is {"value": 15, "unit": "°C"}
